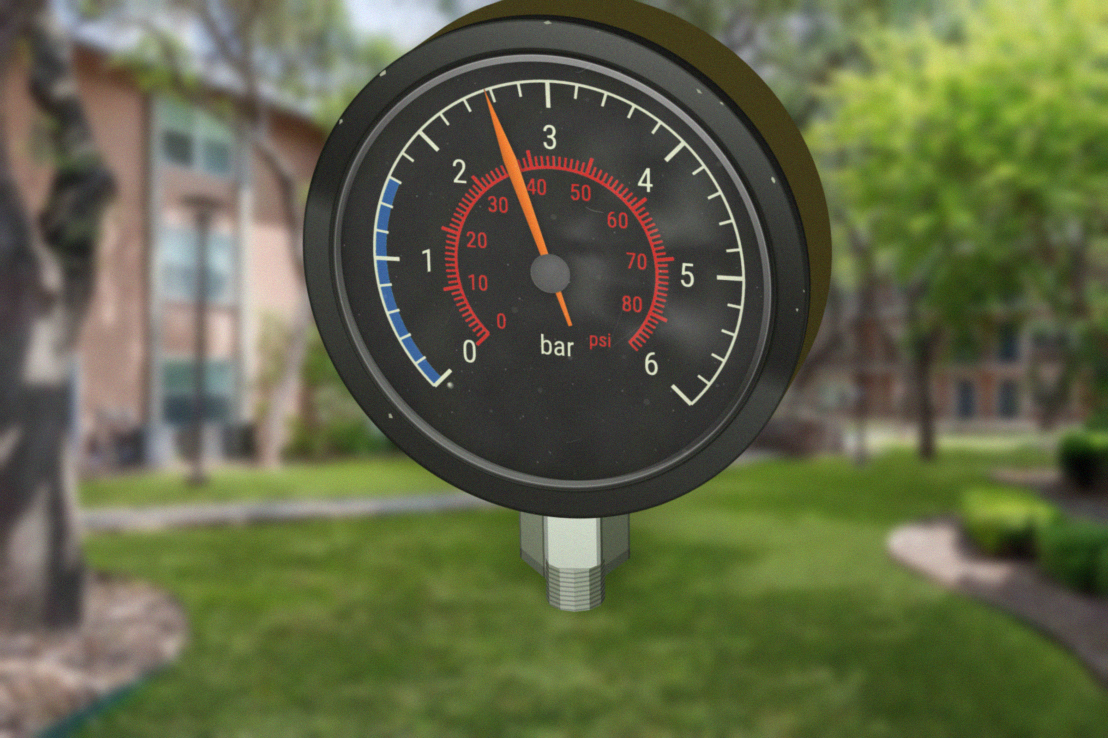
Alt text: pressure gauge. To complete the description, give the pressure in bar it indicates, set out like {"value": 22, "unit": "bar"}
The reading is {"value": 2.6, "unit": "bar"}
